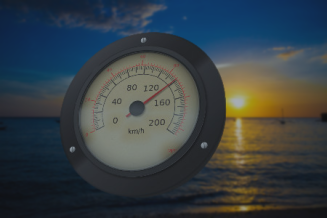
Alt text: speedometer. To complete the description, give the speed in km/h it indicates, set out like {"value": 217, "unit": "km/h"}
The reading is {"value": 140, "unit": "km/h"}
